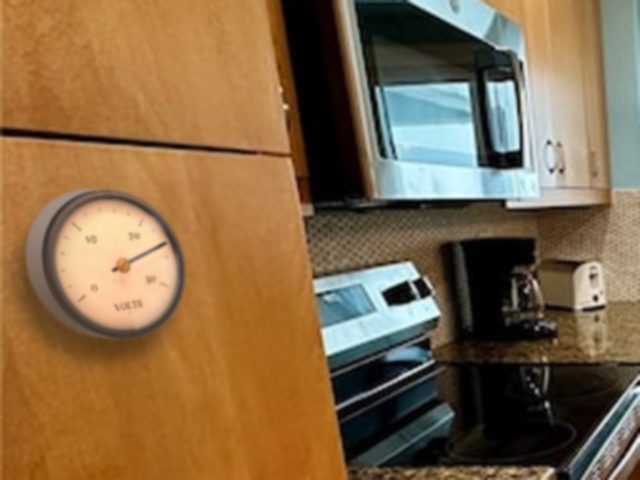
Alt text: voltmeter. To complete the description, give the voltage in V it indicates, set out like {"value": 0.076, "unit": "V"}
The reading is {"value": 24, "unit": "V"}
